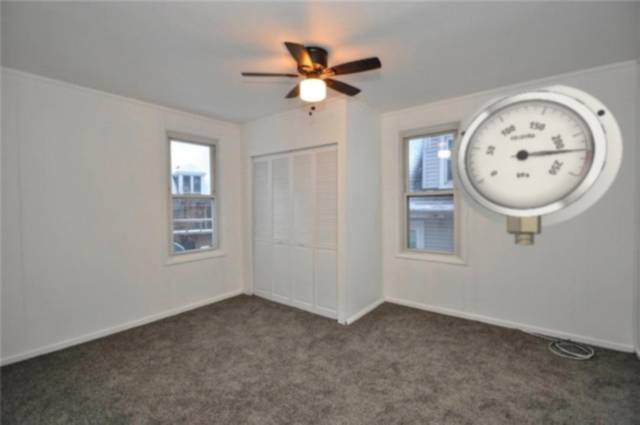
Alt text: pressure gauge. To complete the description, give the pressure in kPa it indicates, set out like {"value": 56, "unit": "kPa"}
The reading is {"value": 220, "unit": "kPa"}
